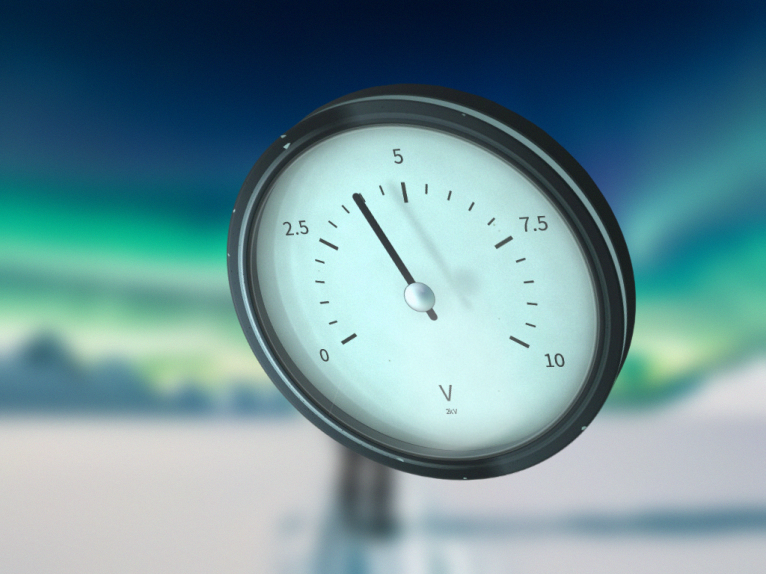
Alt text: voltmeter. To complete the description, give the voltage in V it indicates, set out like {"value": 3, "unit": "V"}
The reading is {"value": 4, "unit": "V"}
